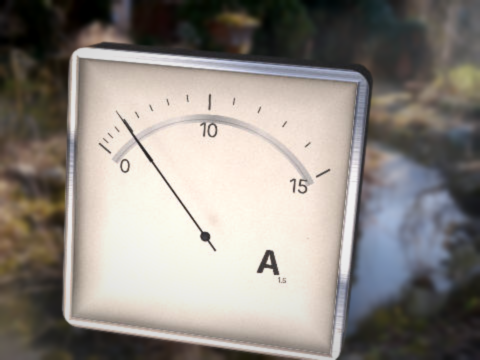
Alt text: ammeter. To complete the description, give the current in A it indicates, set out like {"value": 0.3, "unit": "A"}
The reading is {"value": 5, "unit": "A"}
